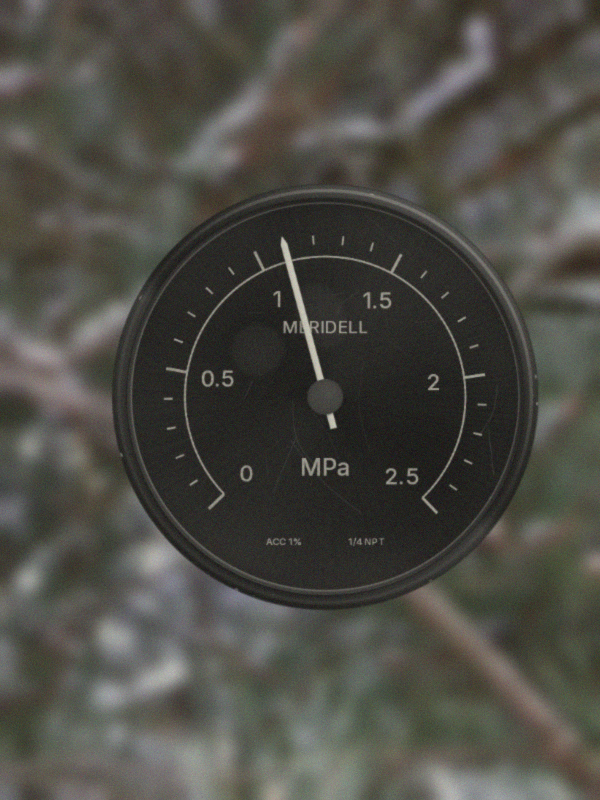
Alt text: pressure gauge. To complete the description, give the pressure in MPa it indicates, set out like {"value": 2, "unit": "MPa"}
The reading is {"value": 1.1, "unit": "MPa"}
